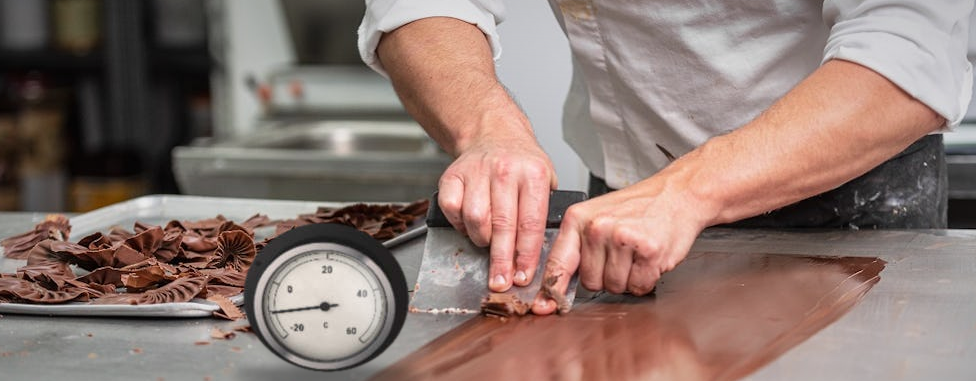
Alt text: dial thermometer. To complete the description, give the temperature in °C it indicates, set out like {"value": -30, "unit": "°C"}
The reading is {"value": -10, "unit": "°C"}
